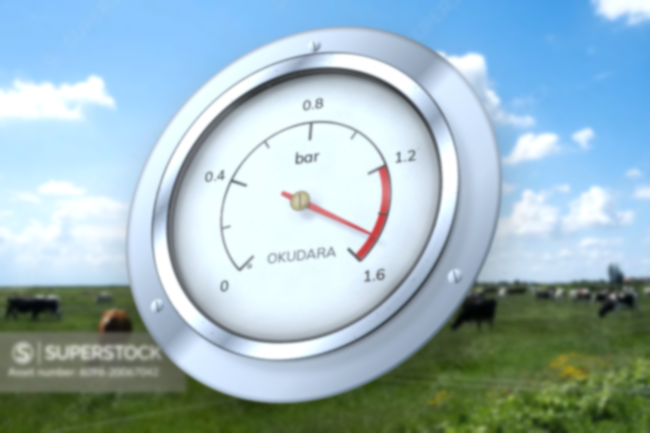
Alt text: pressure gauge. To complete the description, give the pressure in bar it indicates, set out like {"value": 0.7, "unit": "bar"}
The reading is {"value": 1.5, "unit": "bar"}
